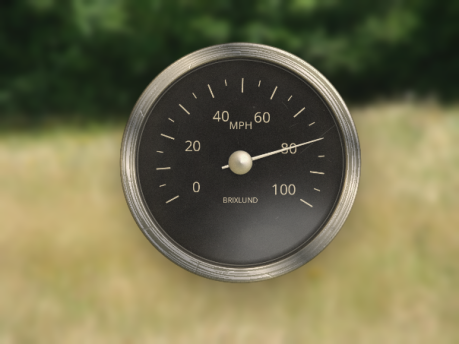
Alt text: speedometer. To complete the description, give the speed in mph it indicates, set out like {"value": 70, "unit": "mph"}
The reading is {"value": 80, "unit": "mph"}
